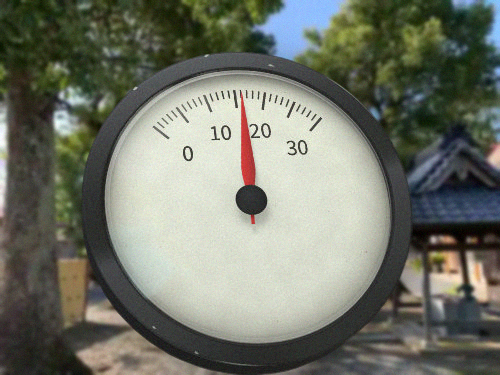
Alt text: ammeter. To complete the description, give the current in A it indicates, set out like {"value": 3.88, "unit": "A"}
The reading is {"value": 16, "unit": "A"}
